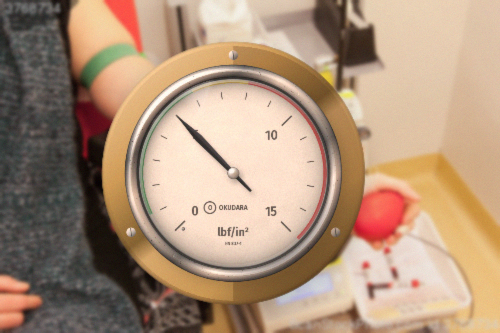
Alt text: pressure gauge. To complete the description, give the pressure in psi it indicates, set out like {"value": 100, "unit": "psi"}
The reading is {"value": 5, "unit": "psi"}
